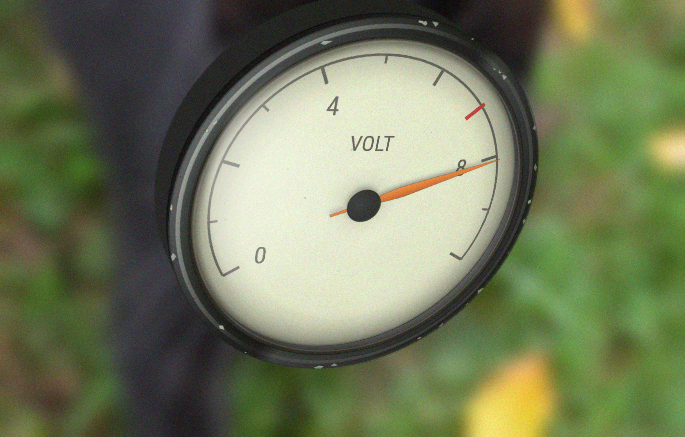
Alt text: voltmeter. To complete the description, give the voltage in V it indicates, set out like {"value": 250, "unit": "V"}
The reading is {"value": 8, "unit": "V"}
